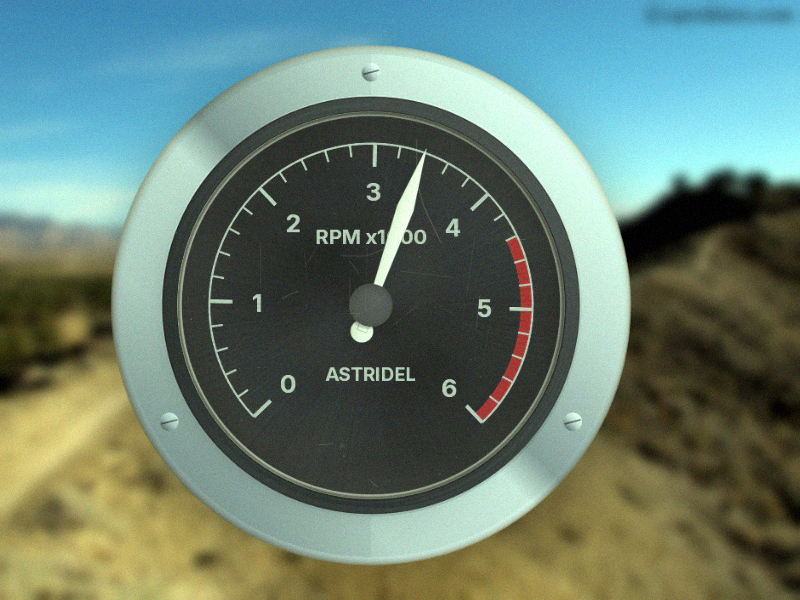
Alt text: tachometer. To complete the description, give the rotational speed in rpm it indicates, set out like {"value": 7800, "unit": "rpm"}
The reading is {"value": 3400, "unit": "rpm"}
